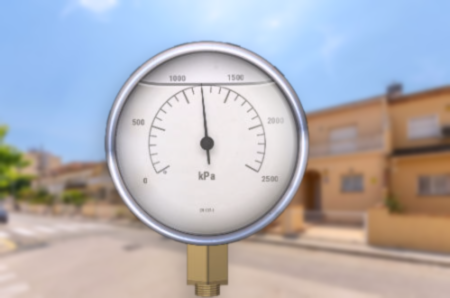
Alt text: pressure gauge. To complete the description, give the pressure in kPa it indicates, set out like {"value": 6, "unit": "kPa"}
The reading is {"value": 1200, "unit": "kPa"}
